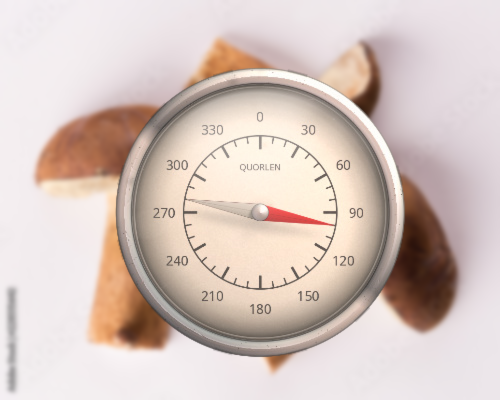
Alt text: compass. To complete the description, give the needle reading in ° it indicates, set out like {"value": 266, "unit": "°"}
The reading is {"value": 100, "unit": "°"}
